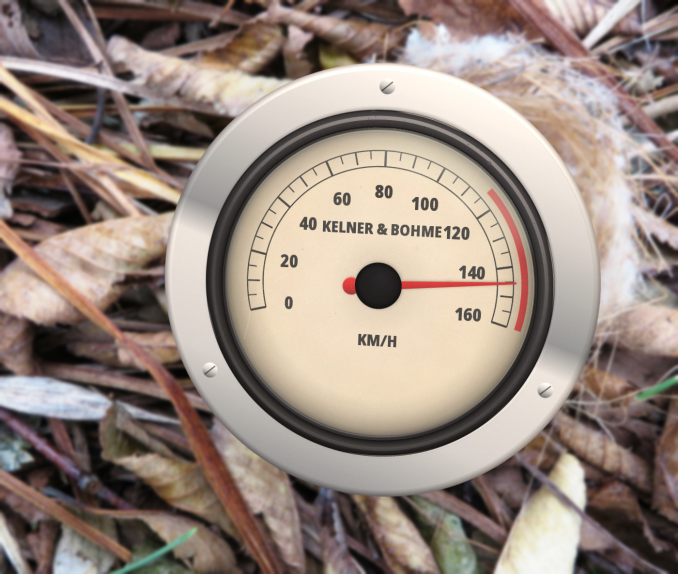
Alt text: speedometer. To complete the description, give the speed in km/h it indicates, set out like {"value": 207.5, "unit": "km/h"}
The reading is {"value": 145, "unit": "km/h"}
